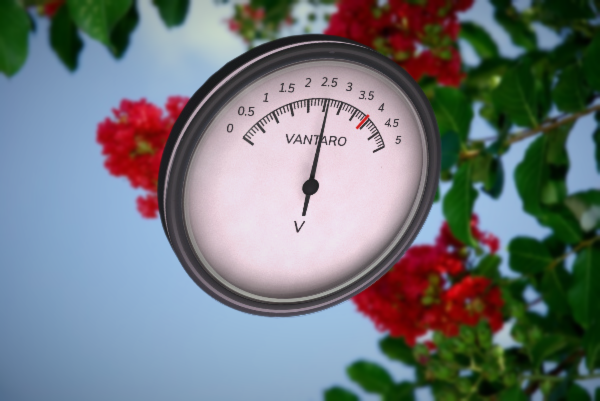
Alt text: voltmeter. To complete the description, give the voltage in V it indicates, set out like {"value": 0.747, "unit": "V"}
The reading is {"value": 2.5, "unit": "V"}
